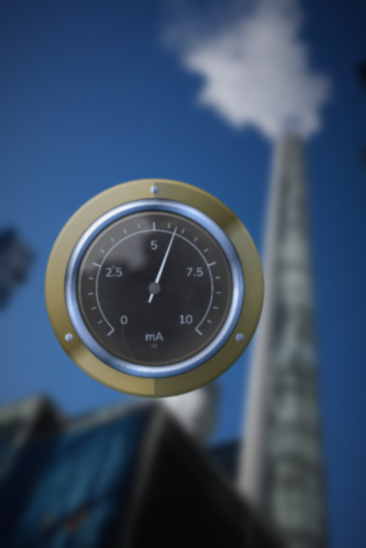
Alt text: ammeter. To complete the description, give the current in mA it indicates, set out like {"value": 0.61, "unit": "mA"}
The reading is {"value": 5.75, "unit": "mA"}
